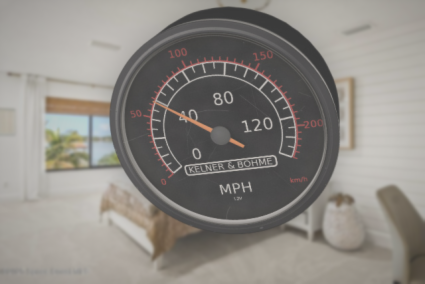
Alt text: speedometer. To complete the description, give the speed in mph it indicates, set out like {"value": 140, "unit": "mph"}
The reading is {"value": 40, "unit": "mph"}
